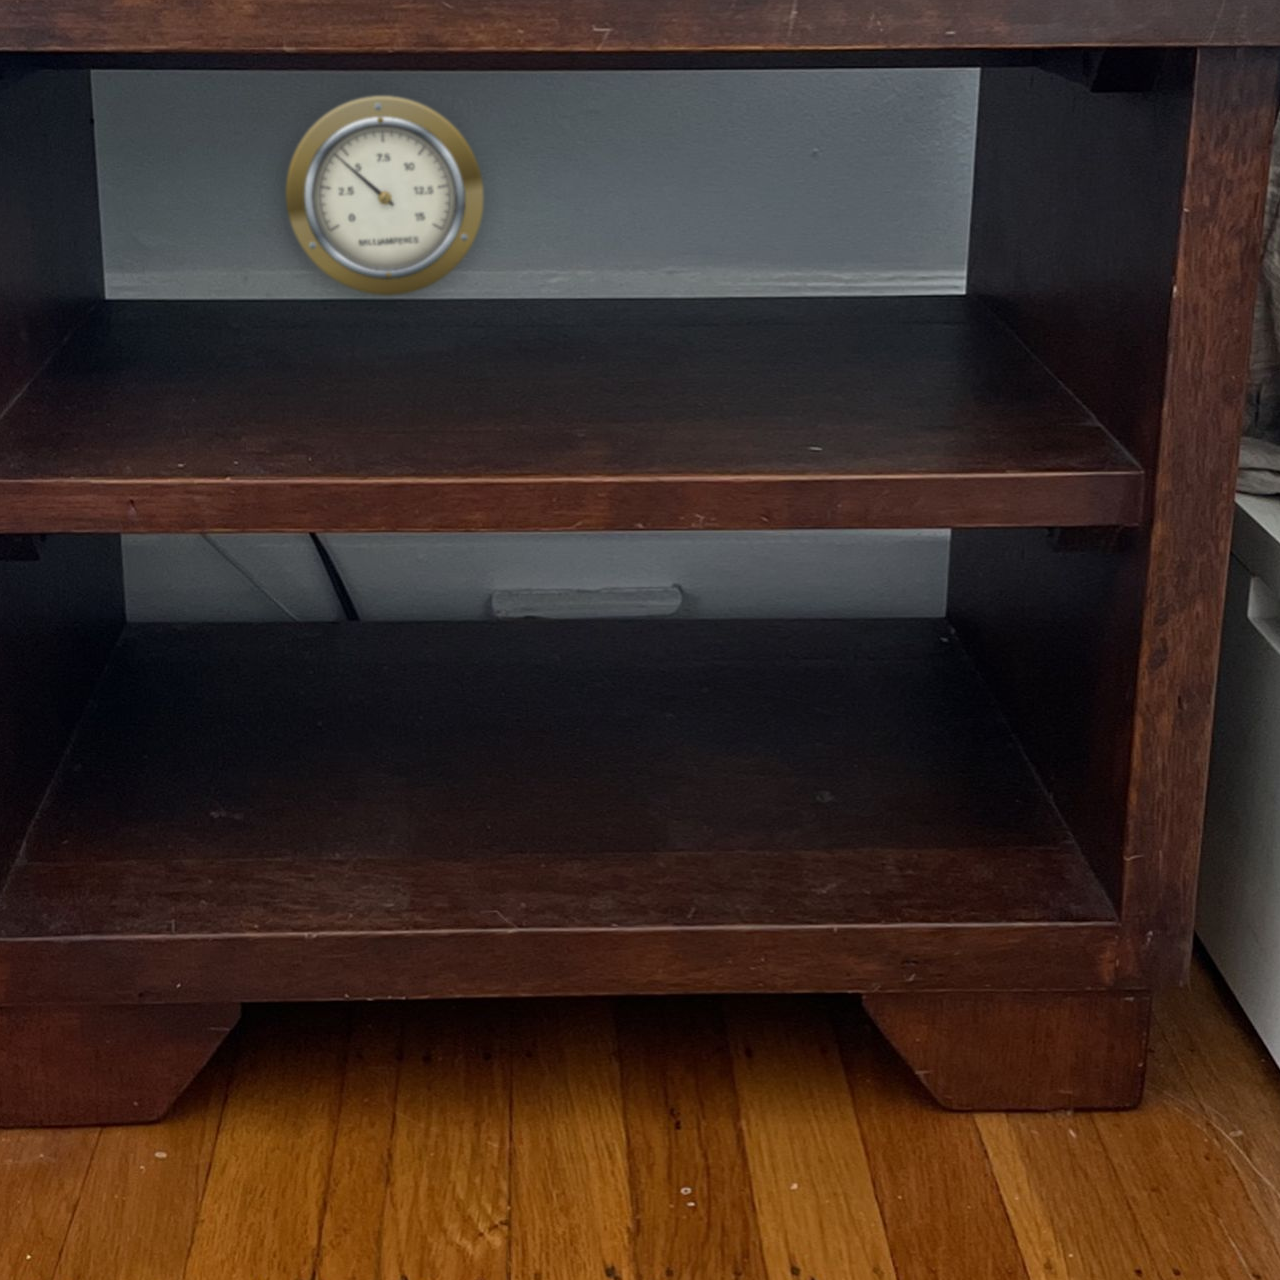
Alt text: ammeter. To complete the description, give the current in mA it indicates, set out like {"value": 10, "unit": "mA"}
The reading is {"value": 4.5, "unit": "mA"}
